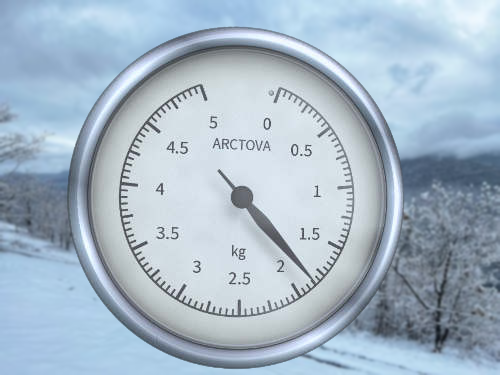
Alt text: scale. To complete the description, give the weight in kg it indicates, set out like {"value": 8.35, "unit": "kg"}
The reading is {"value": 1.85, "unit": "kg"}
